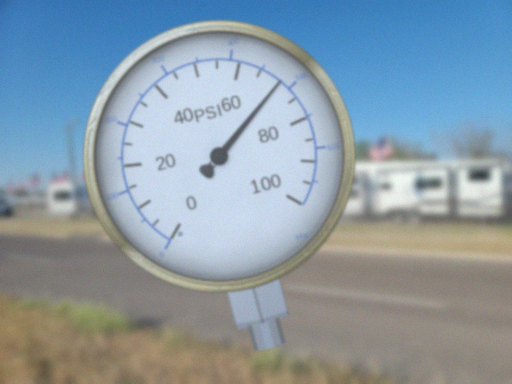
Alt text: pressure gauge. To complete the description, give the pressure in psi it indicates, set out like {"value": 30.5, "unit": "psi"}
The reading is {"value": 70, "unit": "psi"}
